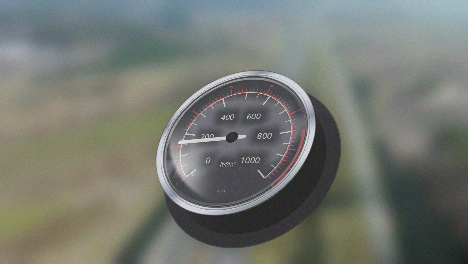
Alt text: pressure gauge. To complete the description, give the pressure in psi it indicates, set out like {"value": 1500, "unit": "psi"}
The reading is {"value": 150, "unit": "psi"}
